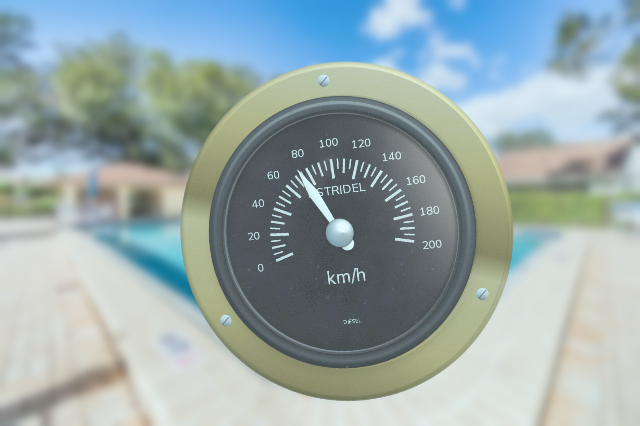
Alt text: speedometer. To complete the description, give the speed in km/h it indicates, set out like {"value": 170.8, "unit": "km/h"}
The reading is {"value": 75, "unit": "km/h"}
